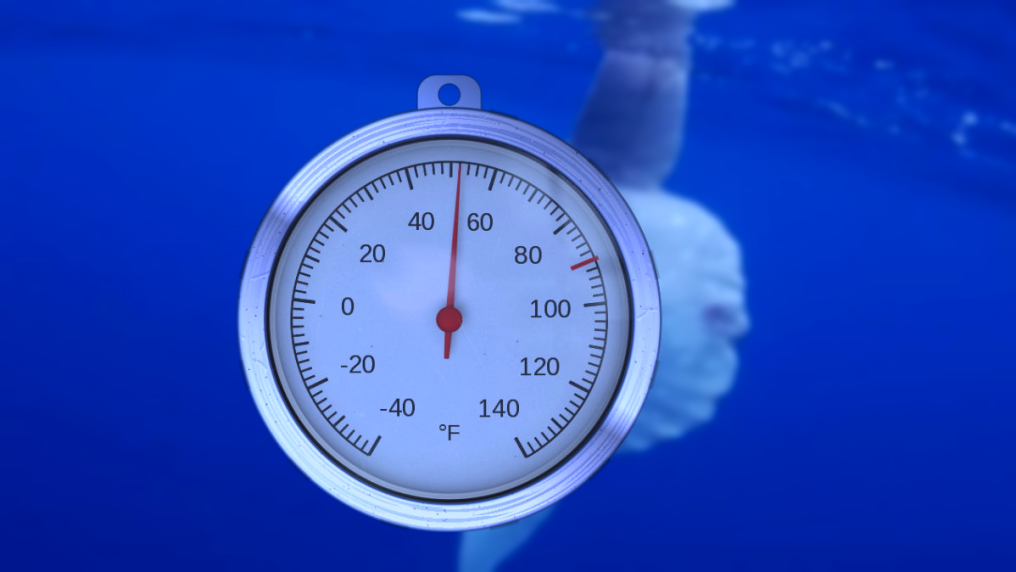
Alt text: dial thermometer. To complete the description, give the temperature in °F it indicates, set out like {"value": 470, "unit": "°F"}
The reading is {"value": 52, "unit": "°F"}
